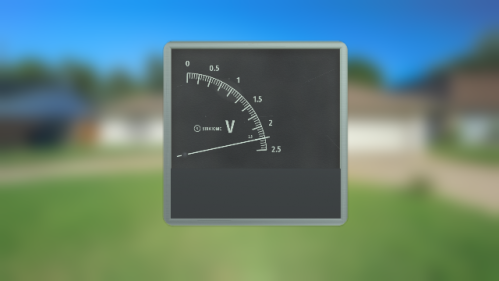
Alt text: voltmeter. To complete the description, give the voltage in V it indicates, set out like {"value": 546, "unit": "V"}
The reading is {"value": 2.25, "unit": "V"}
